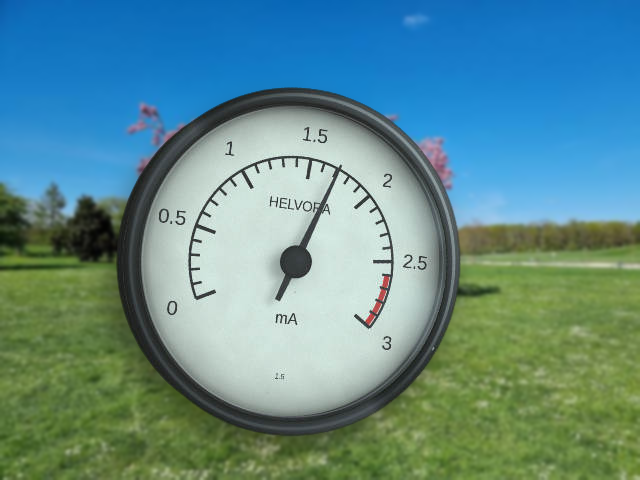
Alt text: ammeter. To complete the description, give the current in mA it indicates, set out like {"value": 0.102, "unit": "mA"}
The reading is {"value": 1.7, "unit": "mA"}
